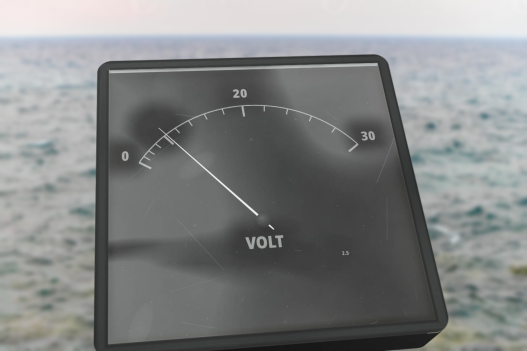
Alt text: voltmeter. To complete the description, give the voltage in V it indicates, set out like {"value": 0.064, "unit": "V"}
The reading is {"value": 10, "unit": "V"}
